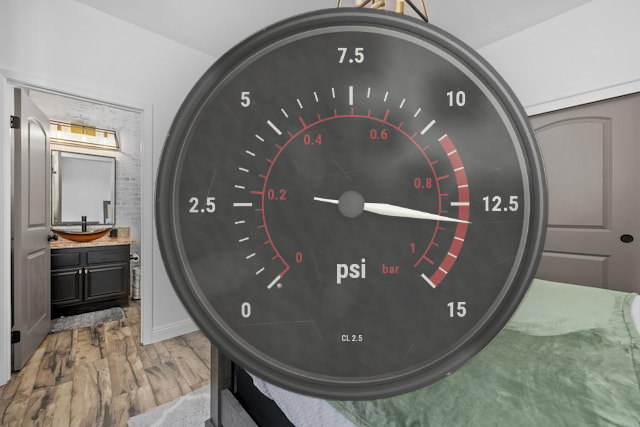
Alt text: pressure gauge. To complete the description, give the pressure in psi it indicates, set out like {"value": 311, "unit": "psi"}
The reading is {"value": 13, "unit": "psi"}
